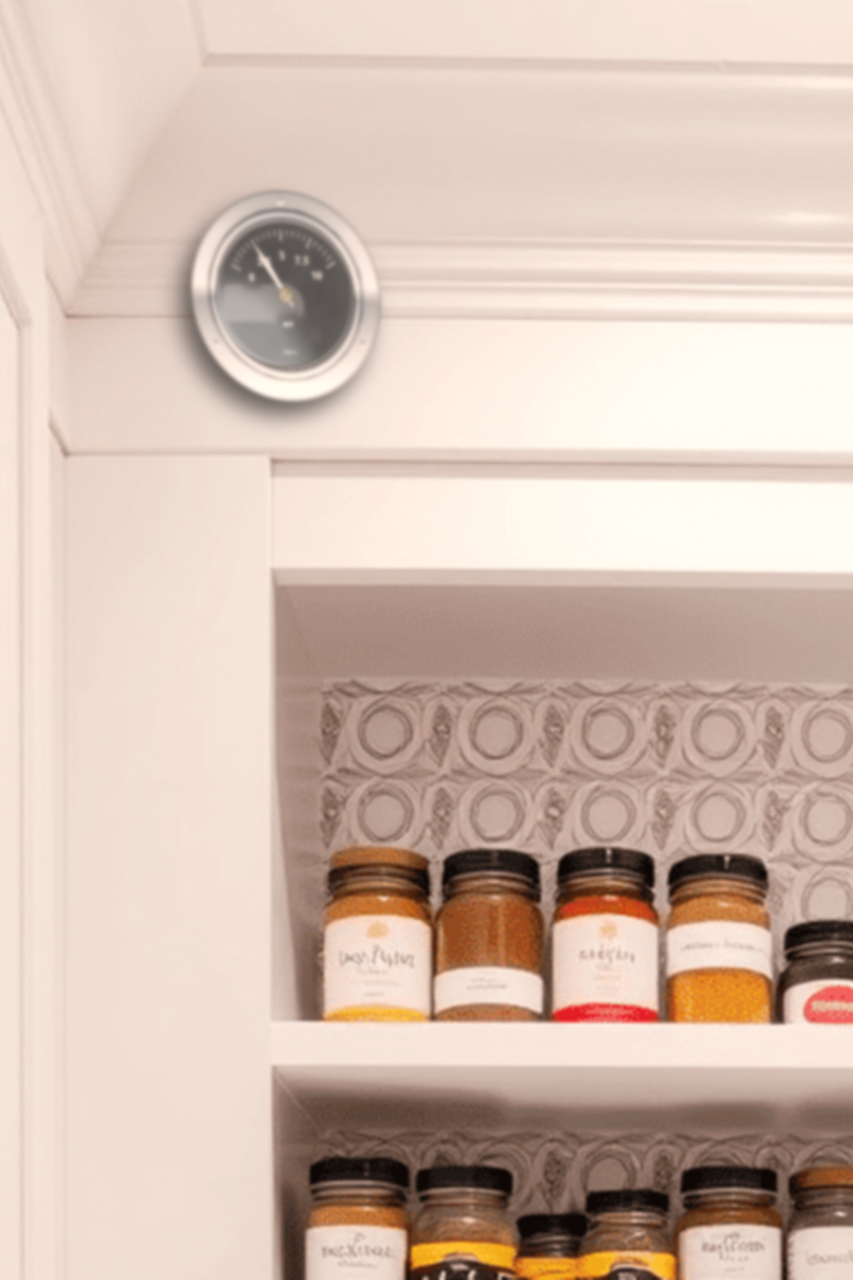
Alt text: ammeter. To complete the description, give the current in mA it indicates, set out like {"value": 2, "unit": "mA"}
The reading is {"value": 2.5, "unit": "mA"}
